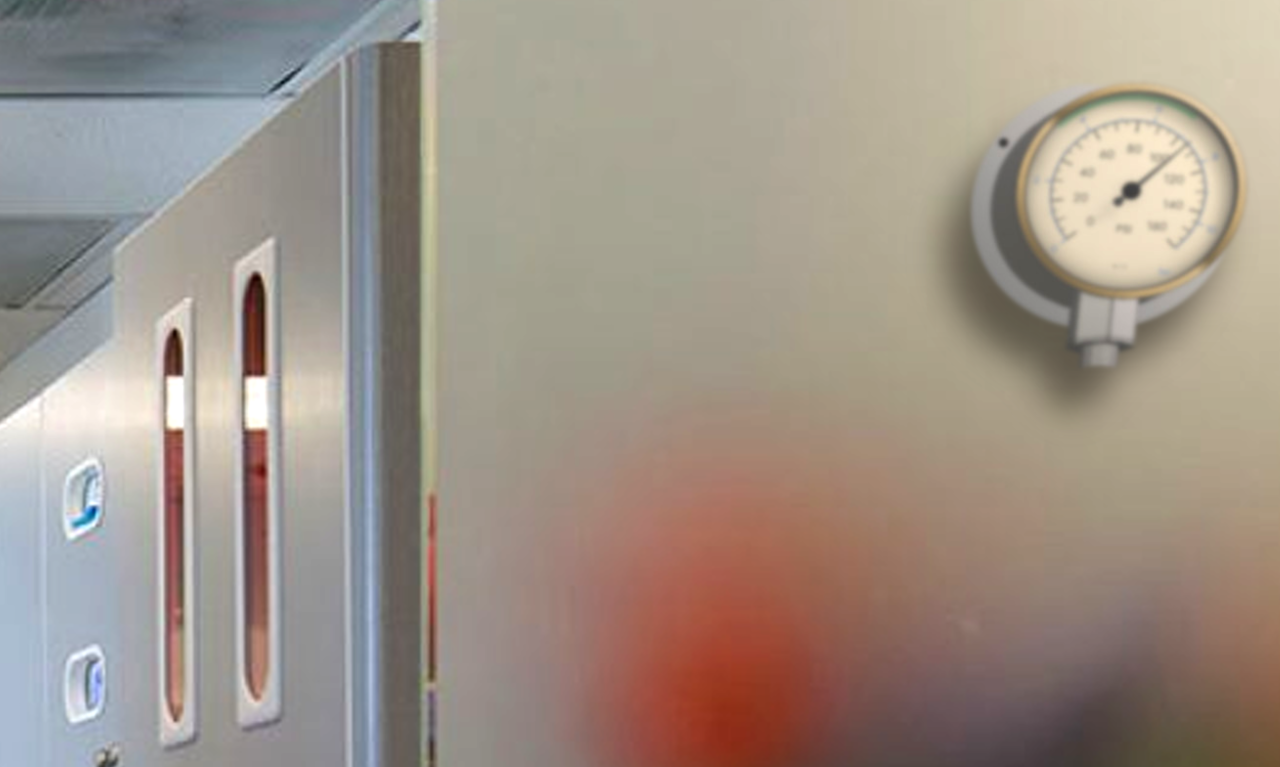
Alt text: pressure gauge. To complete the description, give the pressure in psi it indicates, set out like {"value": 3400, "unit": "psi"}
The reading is {"value": 105, "unit": "psi"}
